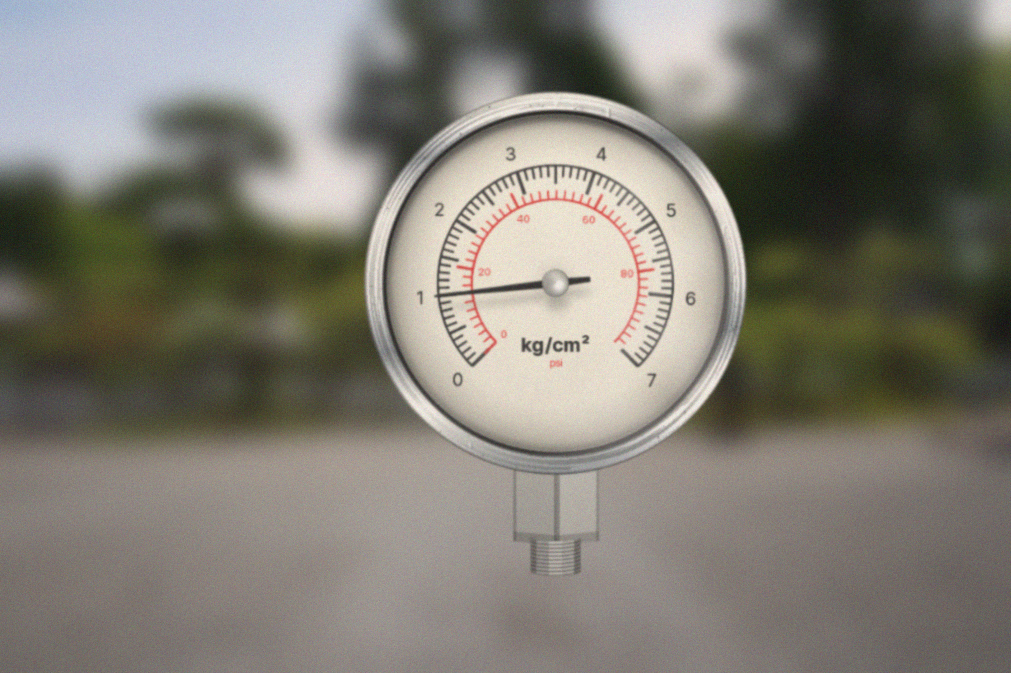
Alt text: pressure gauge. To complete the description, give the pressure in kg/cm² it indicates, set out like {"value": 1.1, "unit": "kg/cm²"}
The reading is {"value": 1, "unit": "kg/cm²"}
